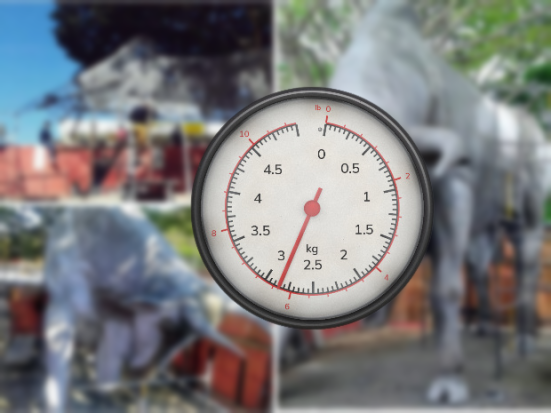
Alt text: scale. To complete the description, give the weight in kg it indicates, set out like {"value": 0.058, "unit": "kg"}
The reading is {"value": 2.85, "unit": "kg"}
